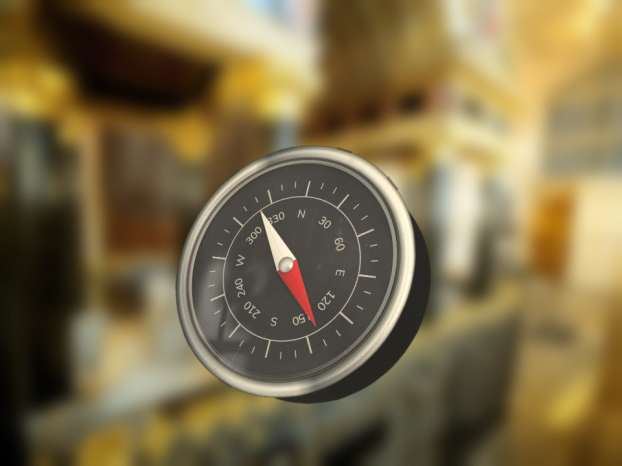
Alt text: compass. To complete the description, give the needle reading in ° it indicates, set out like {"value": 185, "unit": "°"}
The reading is {"value": 140, "unit": "°"}
